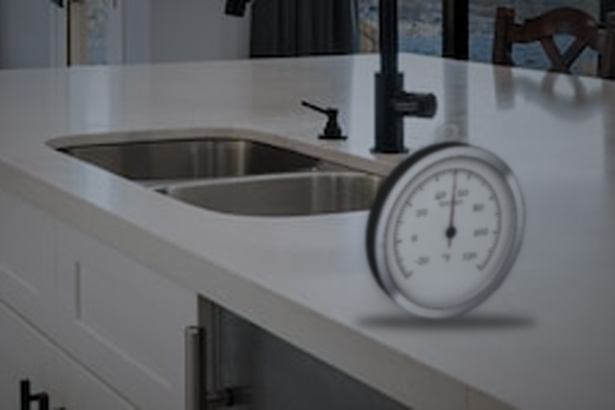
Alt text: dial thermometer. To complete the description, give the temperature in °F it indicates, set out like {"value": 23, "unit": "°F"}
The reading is {"value": 50, "unit": "°F"}
